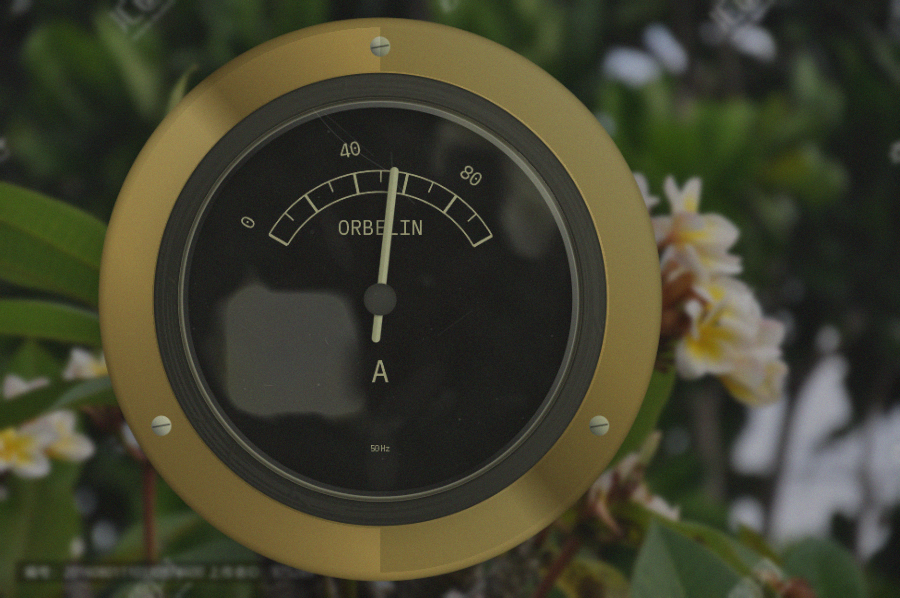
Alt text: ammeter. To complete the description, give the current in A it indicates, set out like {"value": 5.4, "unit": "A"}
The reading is {"value": 55, "unit": "A"}
